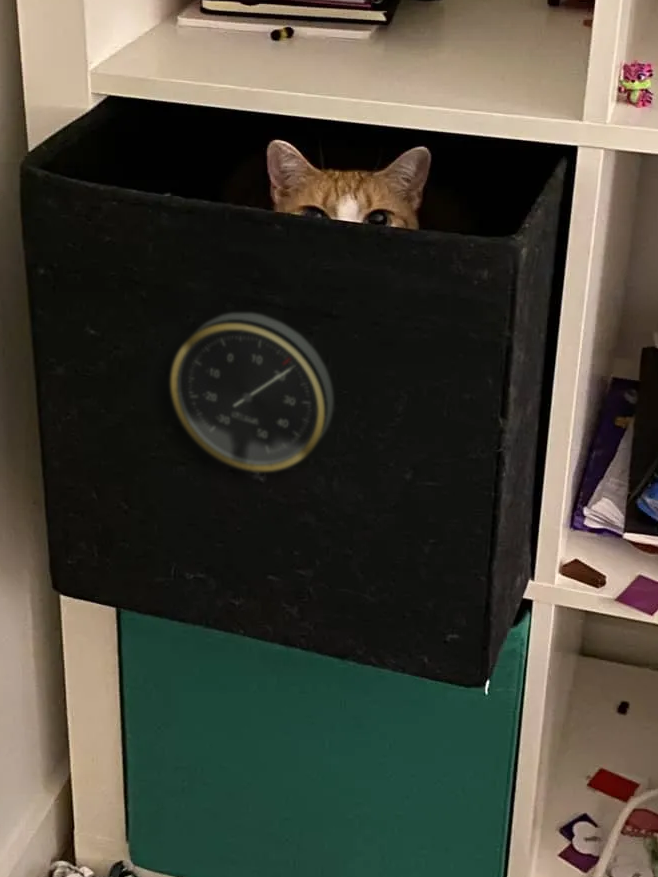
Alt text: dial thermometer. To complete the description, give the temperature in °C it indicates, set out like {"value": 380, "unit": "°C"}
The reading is {"value": 20, "unit": "°C"}
